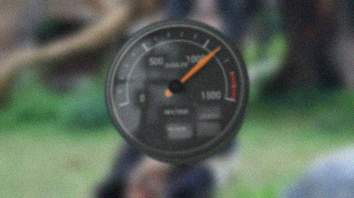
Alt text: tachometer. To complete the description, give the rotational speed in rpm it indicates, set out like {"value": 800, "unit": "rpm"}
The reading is {"value": 1100, "unit": "rpm"}
